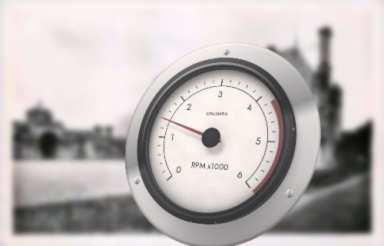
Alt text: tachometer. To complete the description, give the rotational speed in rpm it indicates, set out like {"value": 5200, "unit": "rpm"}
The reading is {"value": 1400, "unit": "rpm"}
